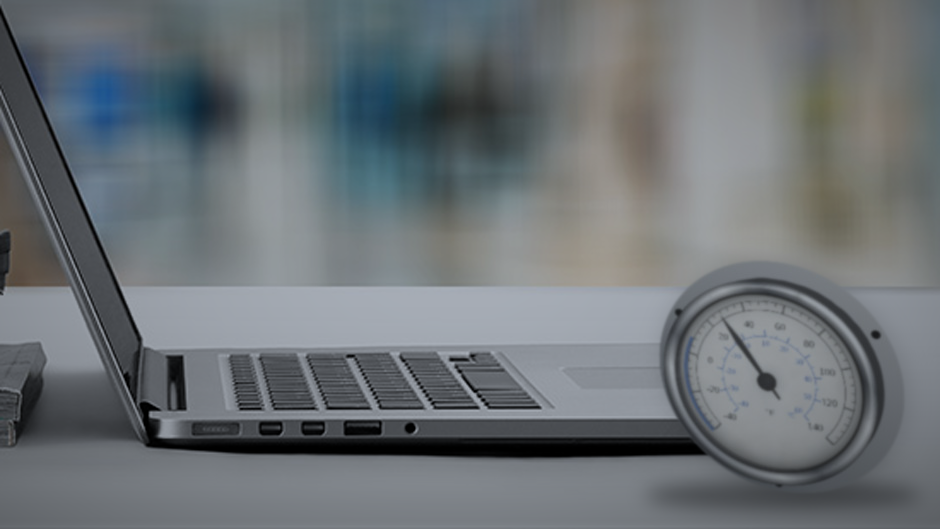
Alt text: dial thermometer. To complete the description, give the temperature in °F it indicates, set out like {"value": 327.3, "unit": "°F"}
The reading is {"value": 28, "unit": "°F"}
